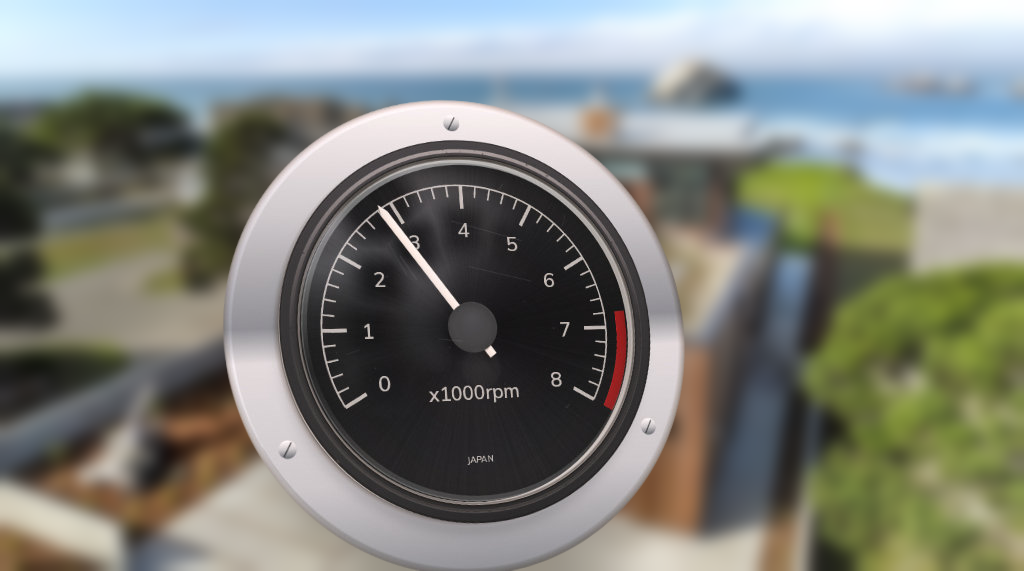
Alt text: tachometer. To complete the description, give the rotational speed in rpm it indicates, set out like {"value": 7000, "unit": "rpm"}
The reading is {"value": 2800, "unit": "rpm"}
